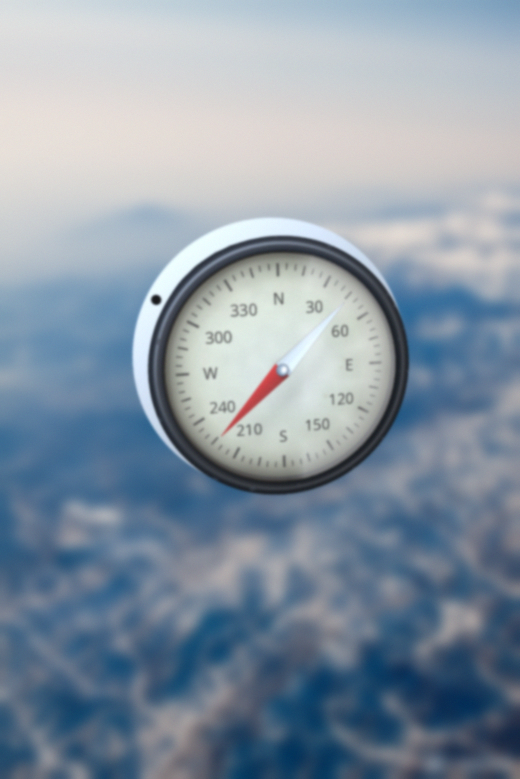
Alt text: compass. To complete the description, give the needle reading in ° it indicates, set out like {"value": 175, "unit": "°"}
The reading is {"value": 225, "unit": "°"}
